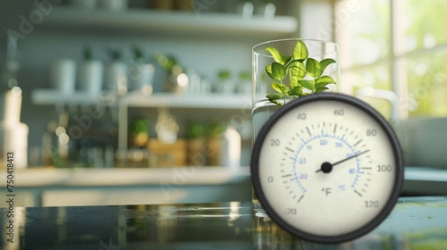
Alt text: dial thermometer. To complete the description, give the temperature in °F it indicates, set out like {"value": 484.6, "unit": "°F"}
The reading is {"value": 88, "unit": "°F"}
